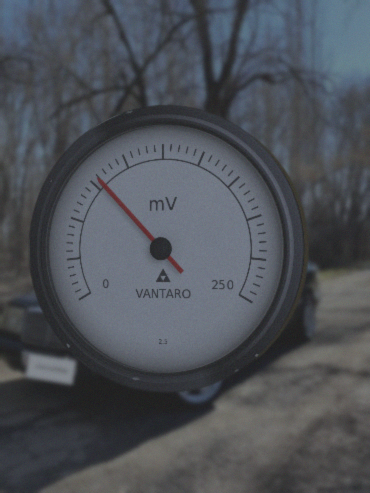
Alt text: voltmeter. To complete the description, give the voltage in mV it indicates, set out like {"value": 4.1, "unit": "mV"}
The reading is {"value": 80, "unit": "mV"}
